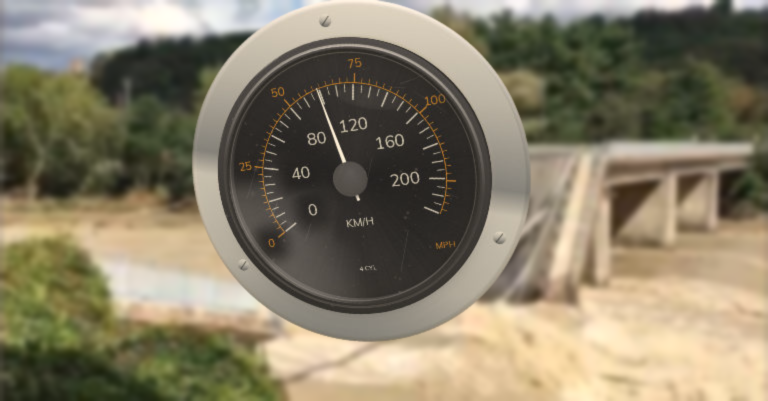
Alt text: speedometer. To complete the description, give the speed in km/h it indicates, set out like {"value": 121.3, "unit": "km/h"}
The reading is {"value": 100, "unit": "km/h"}
